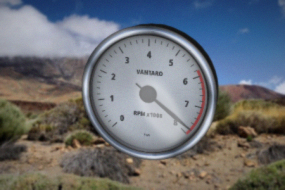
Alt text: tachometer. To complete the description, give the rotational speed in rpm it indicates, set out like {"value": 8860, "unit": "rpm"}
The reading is {"value": 7800, "unit": "rpm"}
